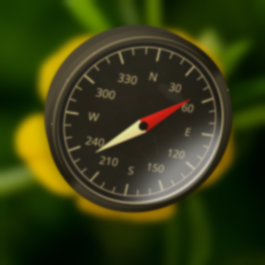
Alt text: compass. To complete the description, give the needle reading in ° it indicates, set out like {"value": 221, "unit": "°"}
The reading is {"value": 50, "unit": "°"}
